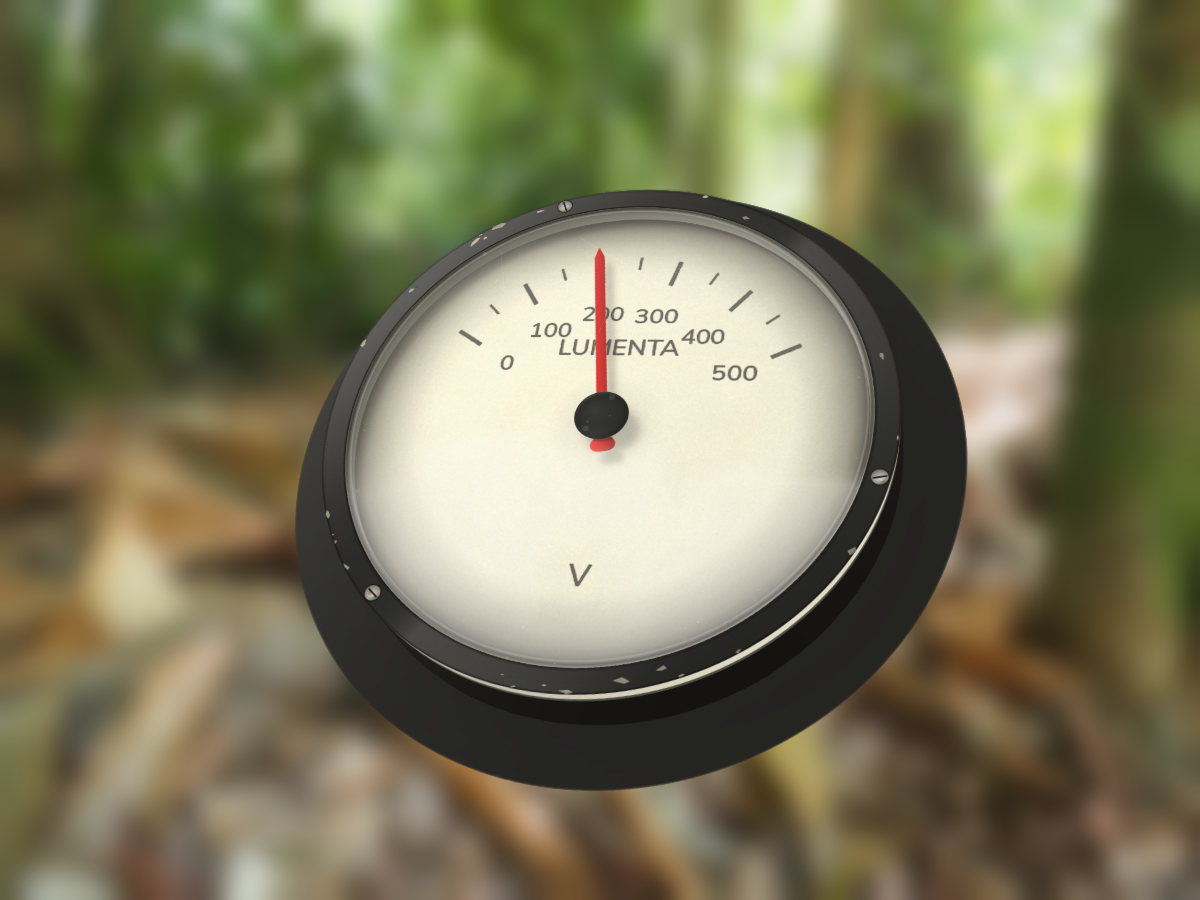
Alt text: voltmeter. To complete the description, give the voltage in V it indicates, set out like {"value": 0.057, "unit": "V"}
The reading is {"value": 200, "unit": "V"}
